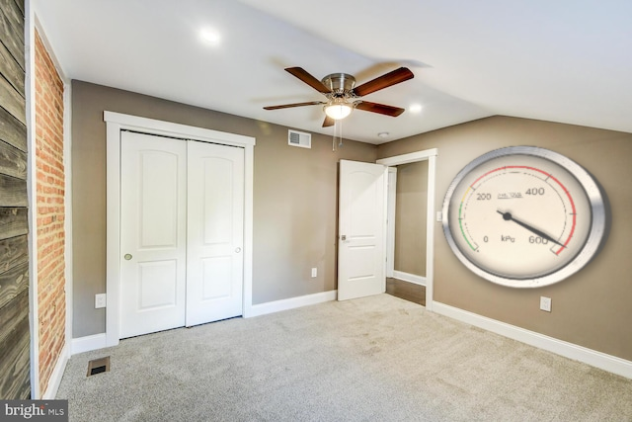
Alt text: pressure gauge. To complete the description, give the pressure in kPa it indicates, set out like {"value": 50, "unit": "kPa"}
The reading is {"value": 575, "unit": "kPa"}
